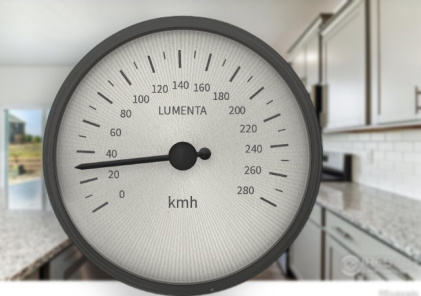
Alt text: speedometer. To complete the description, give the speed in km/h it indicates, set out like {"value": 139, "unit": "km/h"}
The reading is {"value": 30, "unit": "km/h"}
